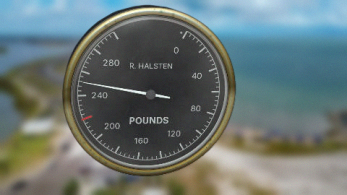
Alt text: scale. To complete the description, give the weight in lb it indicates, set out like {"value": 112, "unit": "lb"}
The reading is {"value": 252, "unit": "lb"}
